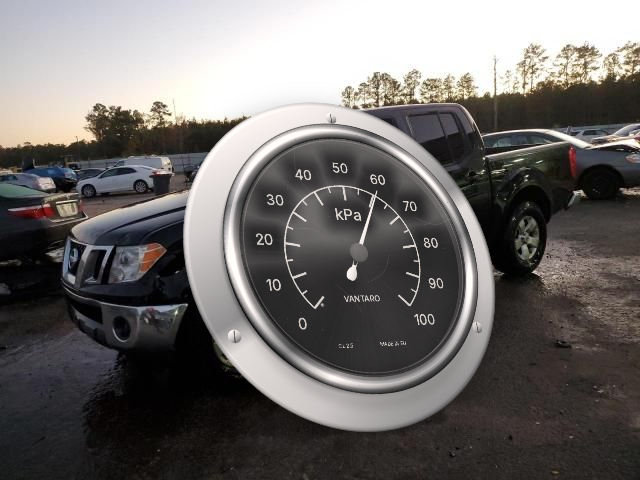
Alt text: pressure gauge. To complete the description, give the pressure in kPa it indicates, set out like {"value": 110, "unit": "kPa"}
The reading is {"value": 60, "unit": "kPa"}
